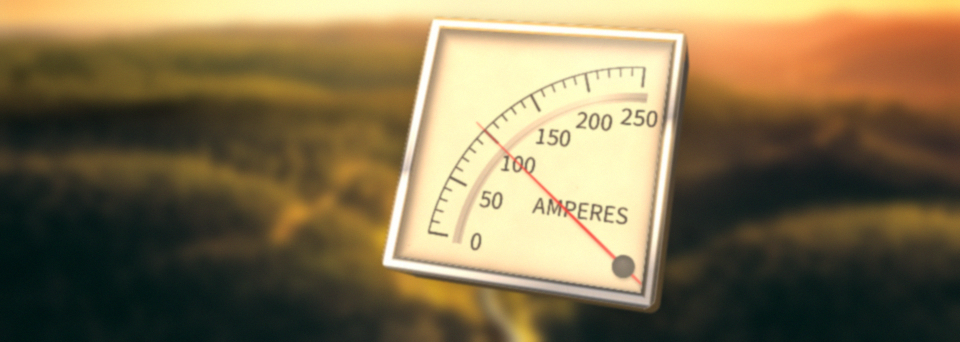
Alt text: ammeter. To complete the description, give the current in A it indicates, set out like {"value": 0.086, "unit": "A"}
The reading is {"value": 100, "unit": "A"}
